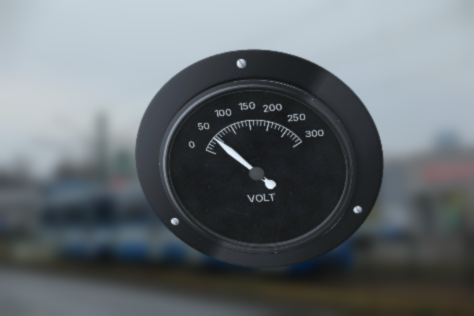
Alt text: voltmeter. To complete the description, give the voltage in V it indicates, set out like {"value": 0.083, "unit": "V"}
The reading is {"value": 50, "unit": "V"}
